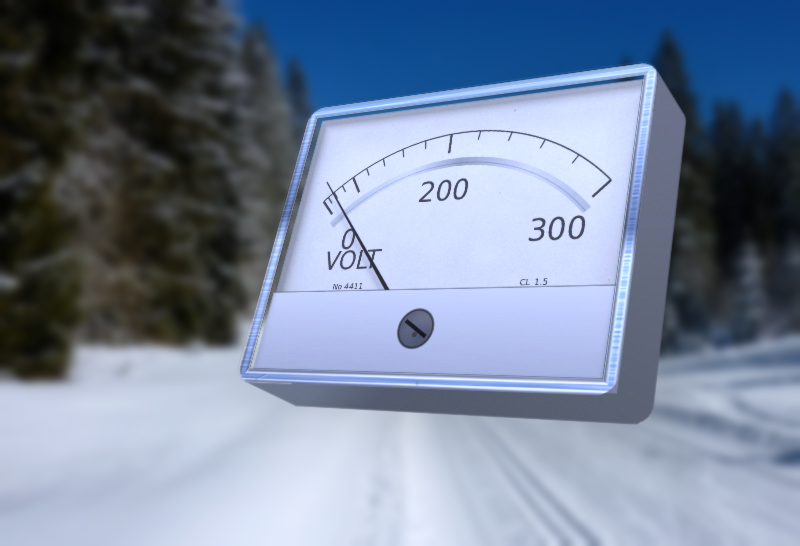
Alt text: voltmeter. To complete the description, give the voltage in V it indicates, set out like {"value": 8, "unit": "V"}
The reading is {"value": 60, "unit": "V"}
